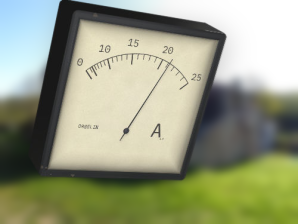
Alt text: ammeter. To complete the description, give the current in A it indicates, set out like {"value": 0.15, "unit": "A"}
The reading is {"value": 21, "unit": "A"}
